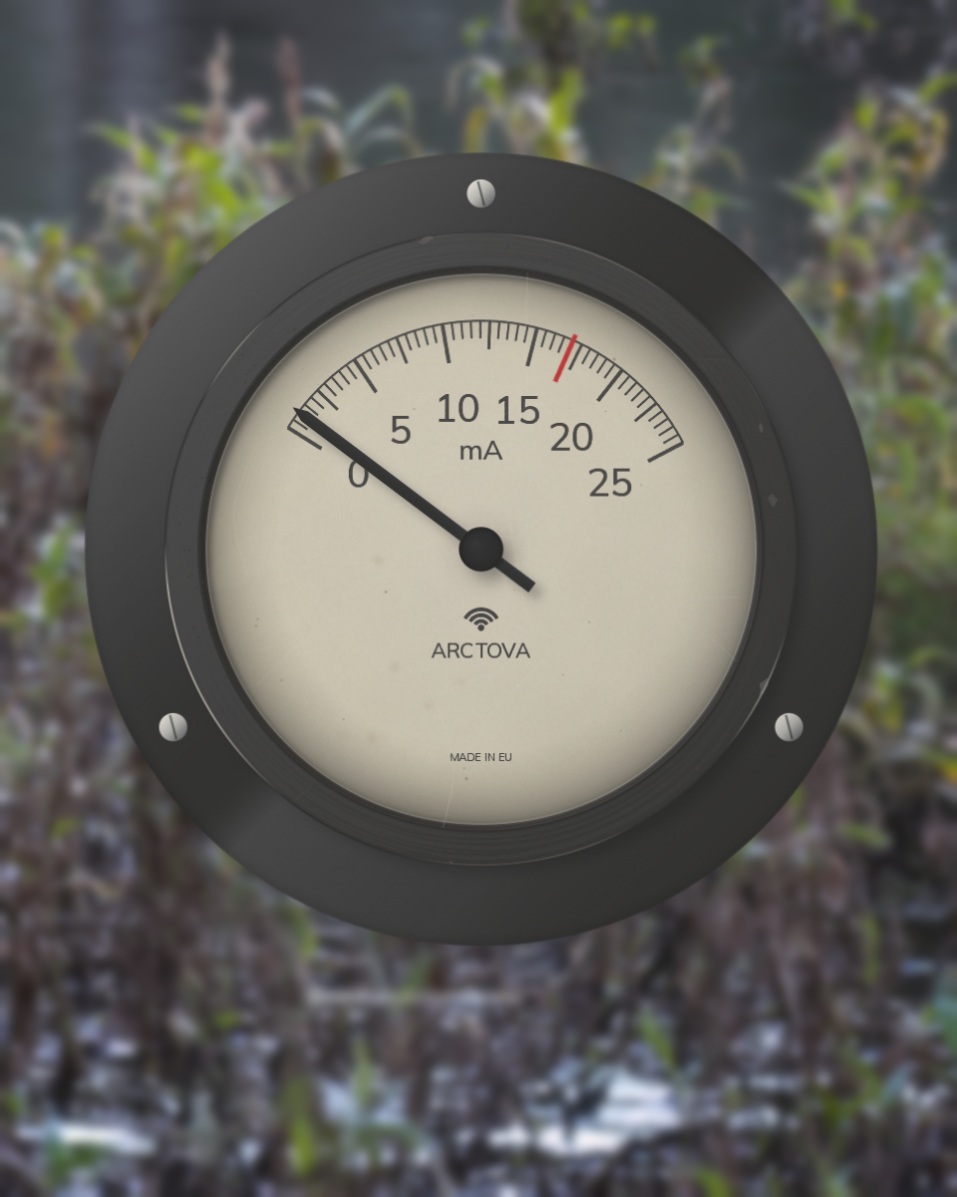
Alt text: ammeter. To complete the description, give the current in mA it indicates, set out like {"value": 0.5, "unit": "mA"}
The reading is {"value": 1, "unit": "mA"}
